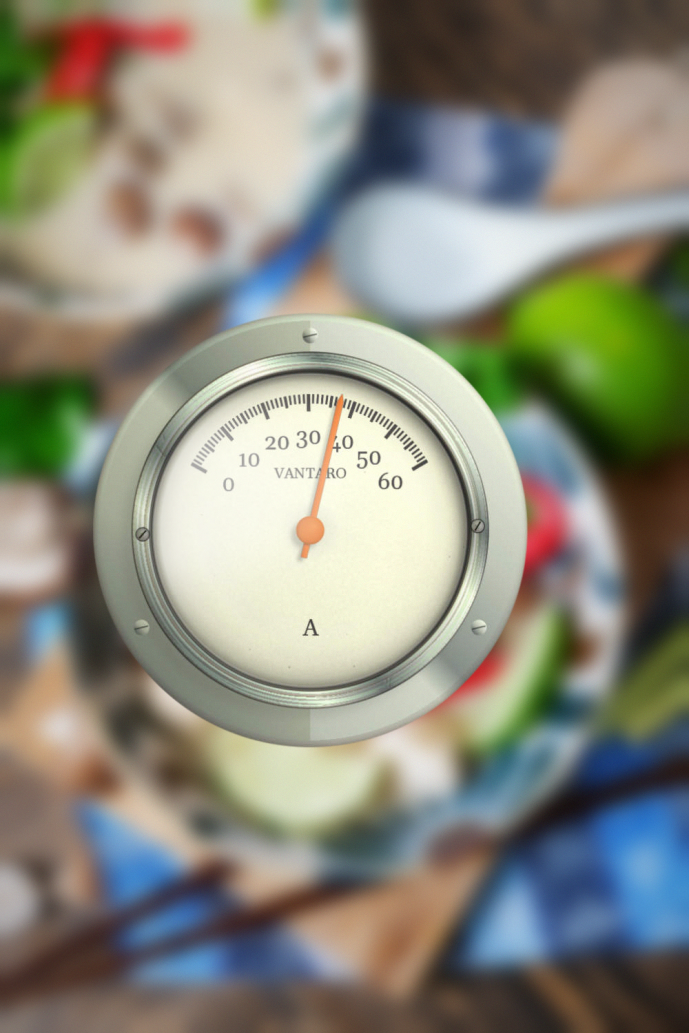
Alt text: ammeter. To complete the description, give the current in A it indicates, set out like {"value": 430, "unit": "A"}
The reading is {"value": 37, "unit": "A"}
